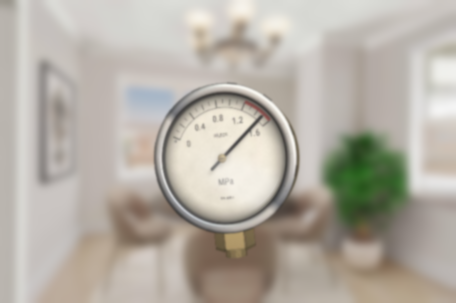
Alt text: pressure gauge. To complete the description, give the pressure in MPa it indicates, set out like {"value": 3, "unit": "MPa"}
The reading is {"value": 1.5, "unit": "MPa"}
